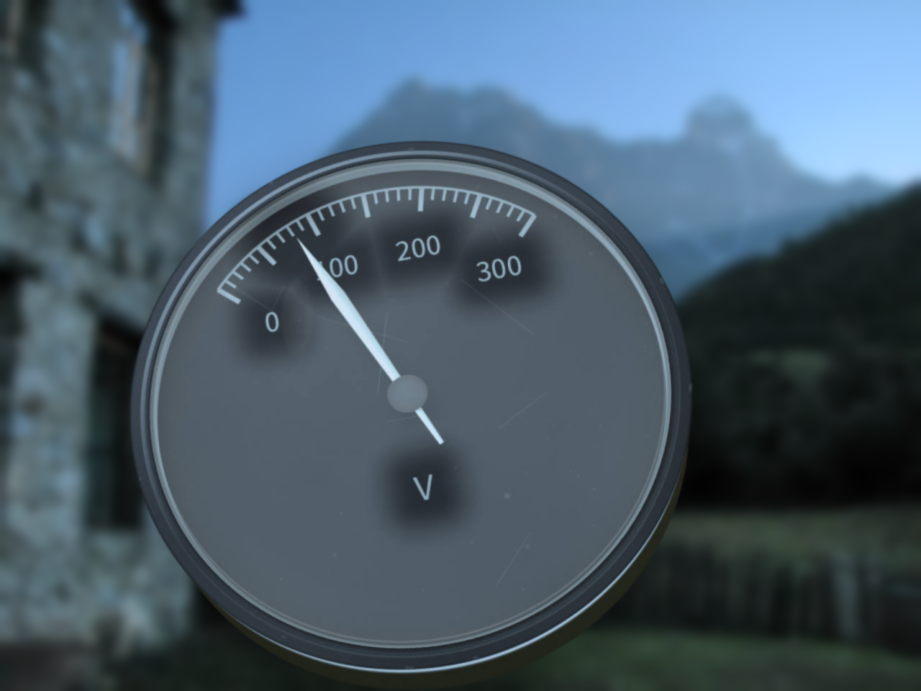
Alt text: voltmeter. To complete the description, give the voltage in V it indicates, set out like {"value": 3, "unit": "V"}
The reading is {"value": 80, "unit": "V"}
